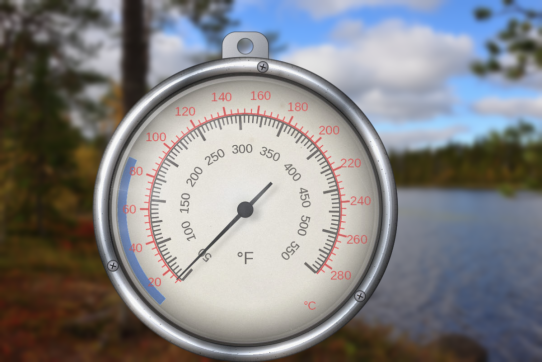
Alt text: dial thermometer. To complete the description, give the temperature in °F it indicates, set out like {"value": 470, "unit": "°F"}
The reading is {"value": 55, "unit": "°F"}
